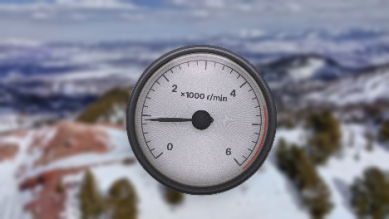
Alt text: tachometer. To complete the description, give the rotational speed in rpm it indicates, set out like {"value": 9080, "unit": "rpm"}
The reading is {"value": 900, "unit": "rpm"}
